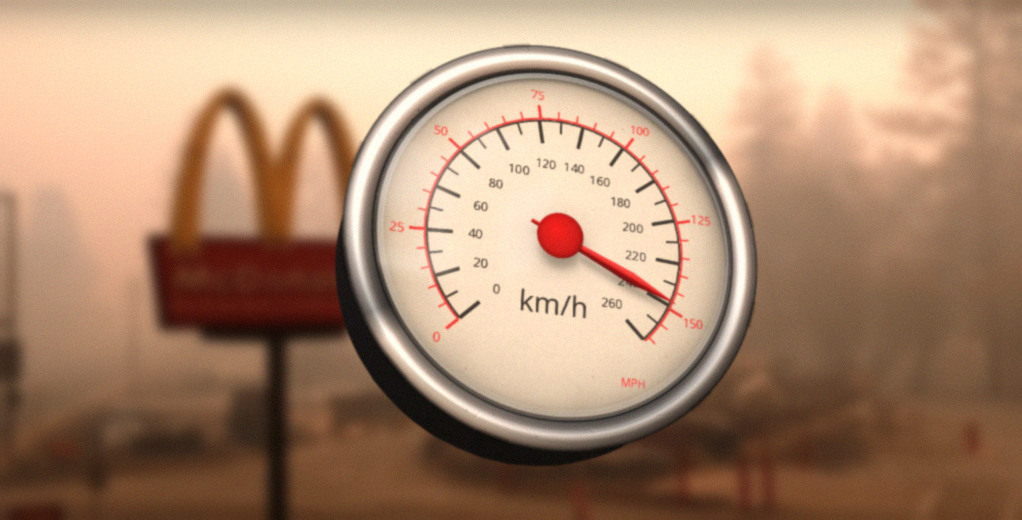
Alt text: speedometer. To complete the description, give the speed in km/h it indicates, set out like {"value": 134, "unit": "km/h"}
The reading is {"value": 240, "unit": "km/h"}
